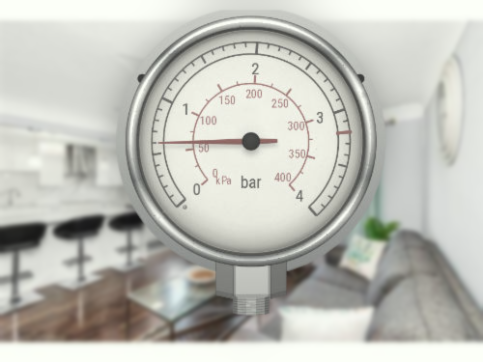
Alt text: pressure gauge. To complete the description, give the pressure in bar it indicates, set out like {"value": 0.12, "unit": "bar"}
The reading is {"value": 0.6, "unit": "bar"}
